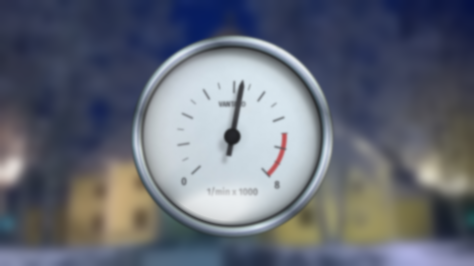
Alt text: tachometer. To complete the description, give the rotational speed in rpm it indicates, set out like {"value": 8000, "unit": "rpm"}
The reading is {"value": 4250, "unit": "rpm"}
